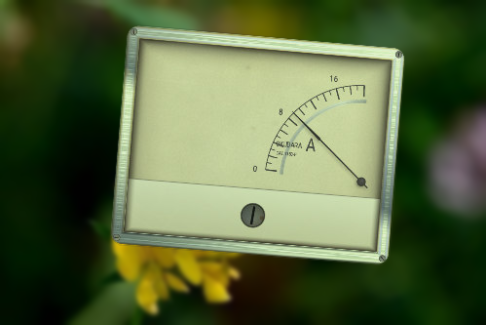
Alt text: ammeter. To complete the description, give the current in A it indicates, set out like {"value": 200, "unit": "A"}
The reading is {"value": 9, "unit": "A"}
